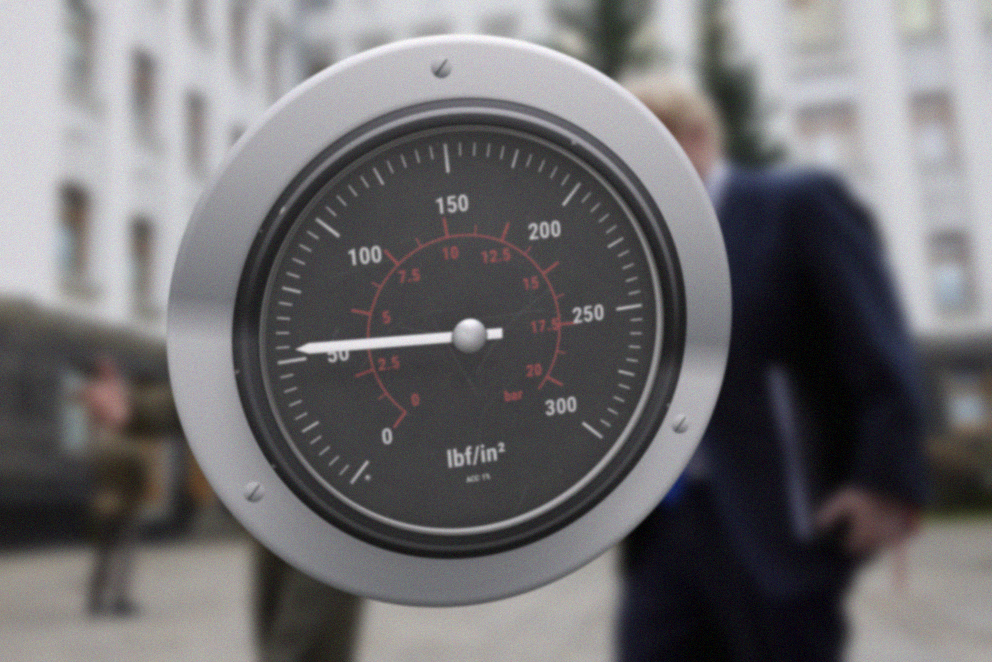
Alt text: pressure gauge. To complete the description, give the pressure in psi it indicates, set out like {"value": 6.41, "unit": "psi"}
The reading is {"value": 55, "unit": "psi"}
